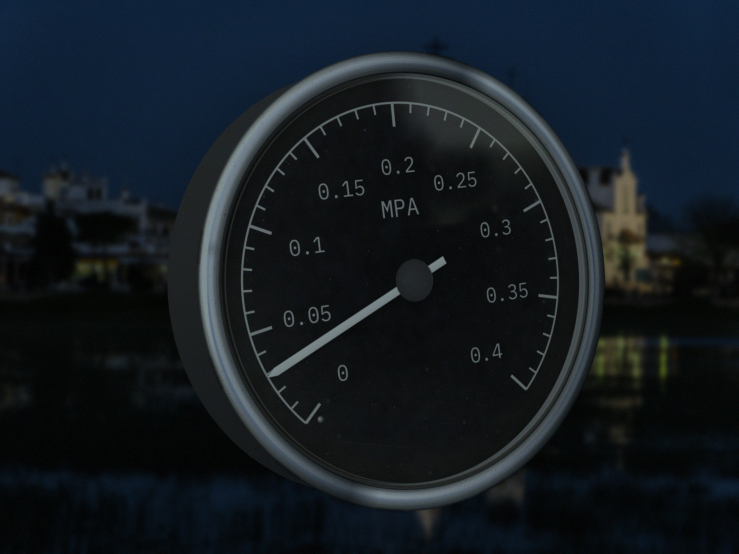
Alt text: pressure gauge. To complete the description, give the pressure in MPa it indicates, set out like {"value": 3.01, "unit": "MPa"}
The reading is {"value": 0.03, "unit": "MPa"}
